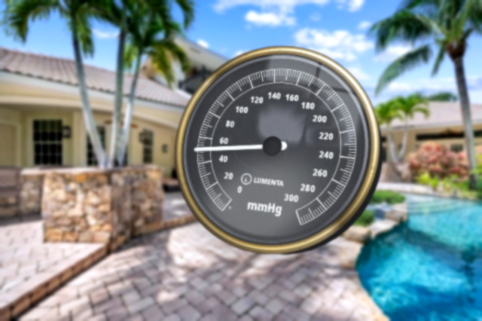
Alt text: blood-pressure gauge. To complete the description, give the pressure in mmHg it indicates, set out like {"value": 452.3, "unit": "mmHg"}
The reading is {"value": 50, "unit": "mmHg"}
